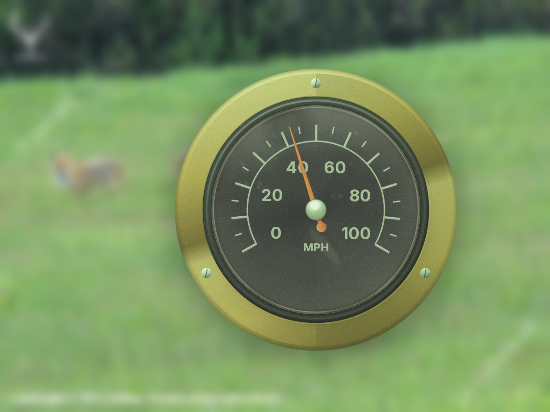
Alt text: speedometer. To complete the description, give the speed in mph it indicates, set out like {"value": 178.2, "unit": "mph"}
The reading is {"value": 42.5, "unit": "mph"}
